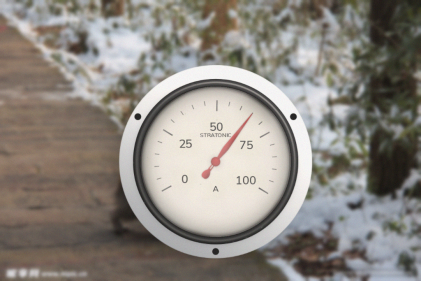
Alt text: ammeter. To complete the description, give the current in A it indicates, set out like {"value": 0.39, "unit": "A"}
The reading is {"value": 65, "unit": "A"}
